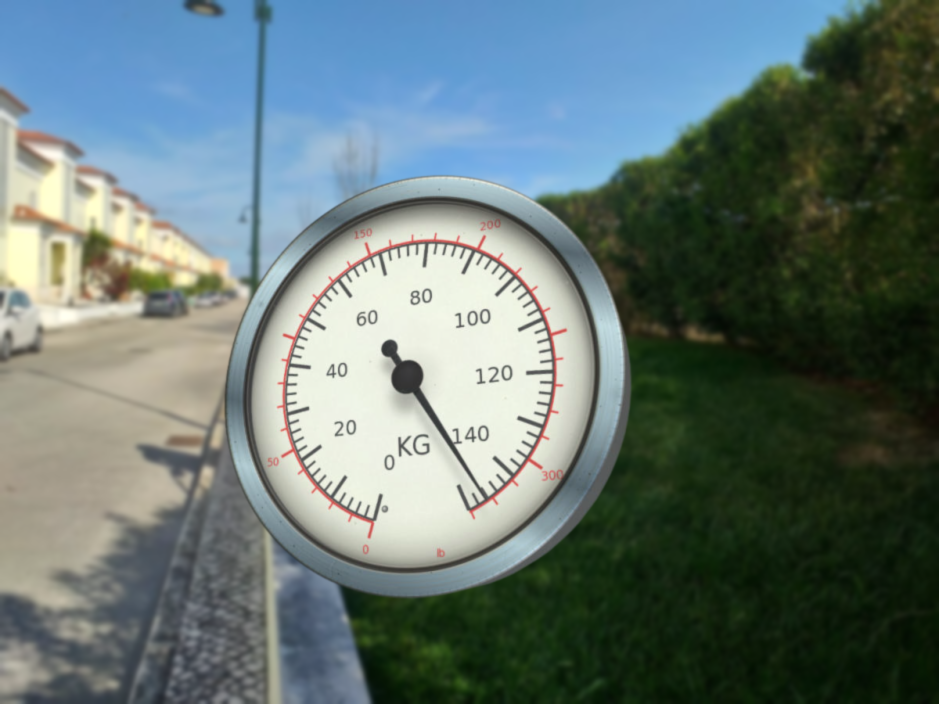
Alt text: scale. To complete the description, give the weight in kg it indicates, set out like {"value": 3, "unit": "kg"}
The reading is {"value": 146, "unit": "kg"}
